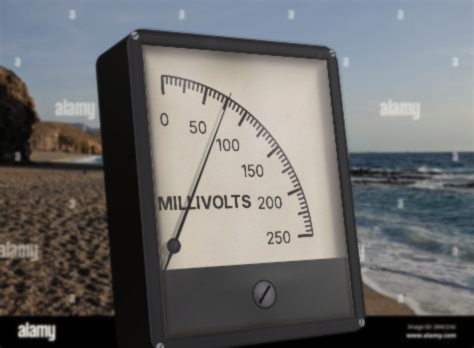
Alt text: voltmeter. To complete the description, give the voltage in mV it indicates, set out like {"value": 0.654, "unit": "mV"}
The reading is {"value": 75, "unit": "mV"}
